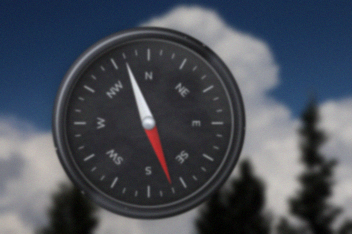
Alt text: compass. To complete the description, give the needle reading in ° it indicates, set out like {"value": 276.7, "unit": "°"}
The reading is {"value": 160, "unit": "°"}
